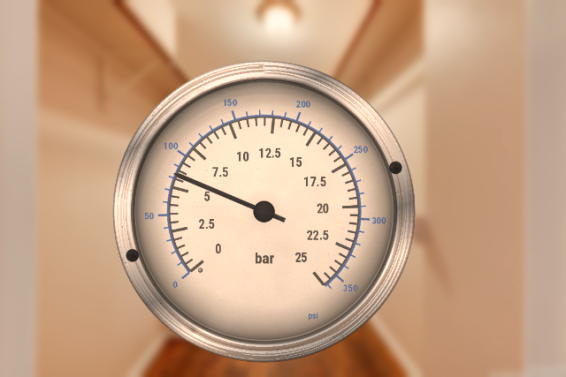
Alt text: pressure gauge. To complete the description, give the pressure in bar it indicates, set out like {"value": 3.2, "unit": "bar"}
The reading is {"value": 5.75, "unit": "bar"}
